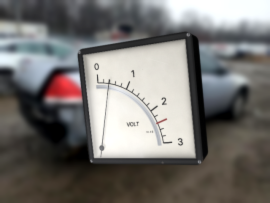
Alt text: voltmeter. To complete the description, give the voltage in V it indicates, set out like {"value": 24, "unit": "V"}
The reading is {"value": 0.4, "unit": "V"}
